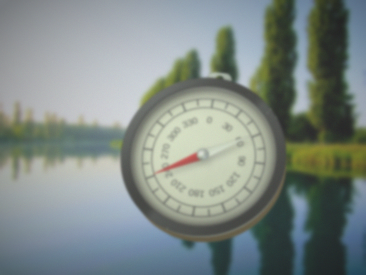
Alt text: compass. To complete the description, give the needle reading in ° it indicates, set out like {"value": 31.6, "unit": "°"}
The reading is {"value": 240, "unit": "°"}
